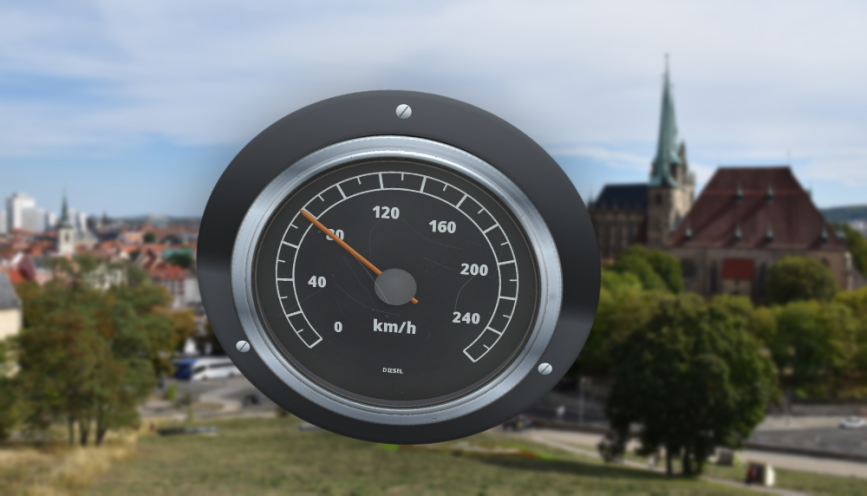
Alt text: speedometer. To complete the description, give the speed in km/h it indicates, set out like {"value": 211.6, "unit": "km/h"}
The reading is {"value": 80, "unit": "km/h"}
